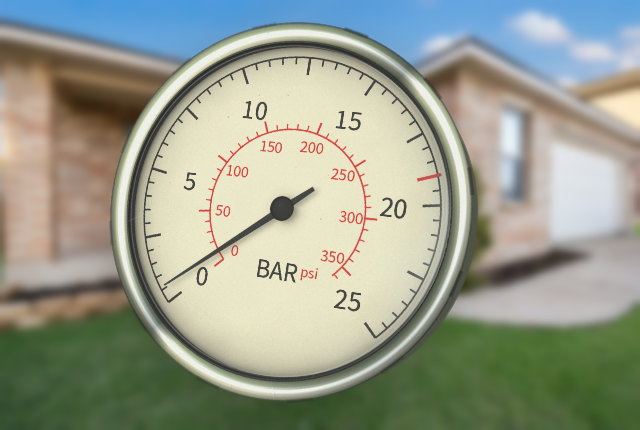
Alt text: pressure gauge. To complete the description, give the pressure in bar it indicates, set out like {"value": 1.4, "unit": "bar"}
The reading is {"value": 0.5, "unit": "bar"}
